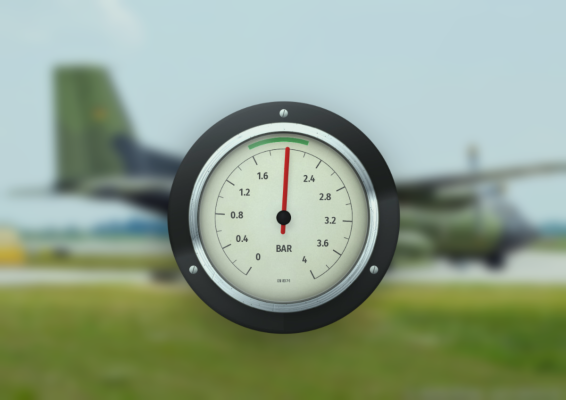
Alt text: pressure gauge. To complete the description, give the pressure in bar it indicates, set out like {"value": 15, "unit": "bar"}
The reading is {"value": 2, "unit": "bar"}
